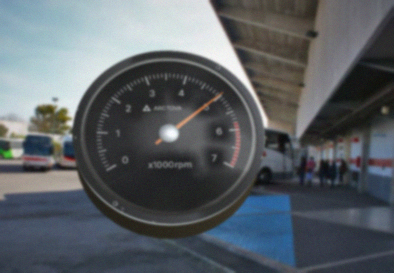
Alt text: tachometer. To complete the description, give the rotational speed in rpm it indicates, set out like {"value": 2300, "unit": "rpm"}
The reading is {"value": 5000, "unit": "rpm"}
